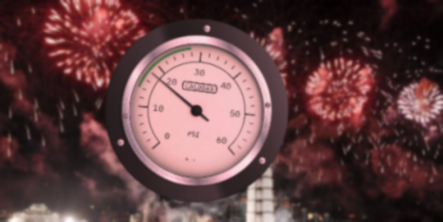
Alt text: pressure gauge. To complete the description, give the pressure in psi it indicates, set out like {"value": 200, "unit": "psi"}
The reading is {"value": 18, "unit": "psi"}
